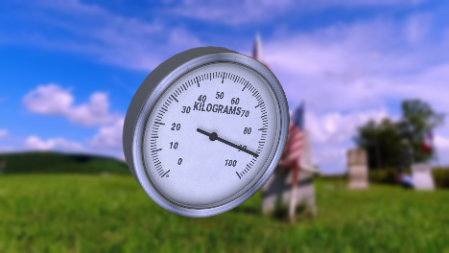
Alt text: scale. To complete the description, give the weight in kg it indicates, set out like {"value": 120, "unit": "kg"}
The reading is {"value": 90, "unit": "kg"}
